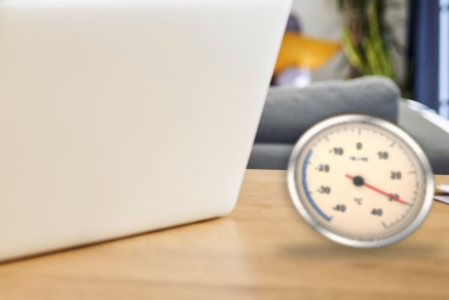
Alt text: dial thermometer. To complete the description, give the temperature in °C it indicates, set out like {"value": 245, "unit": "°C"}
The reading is {"value": 30, "unit": "°C"}
